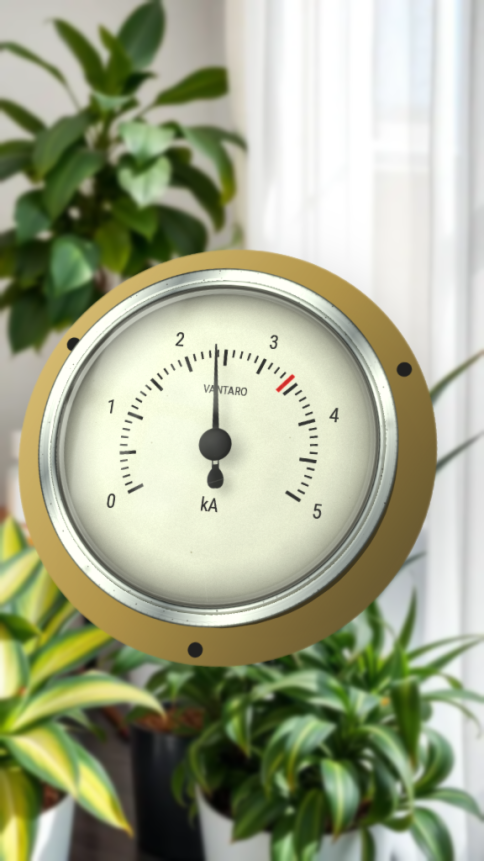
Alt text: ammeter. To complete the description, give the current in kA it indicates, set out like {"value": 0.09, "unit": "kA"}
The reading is {"value": 2.4, "unit": "kA"}
